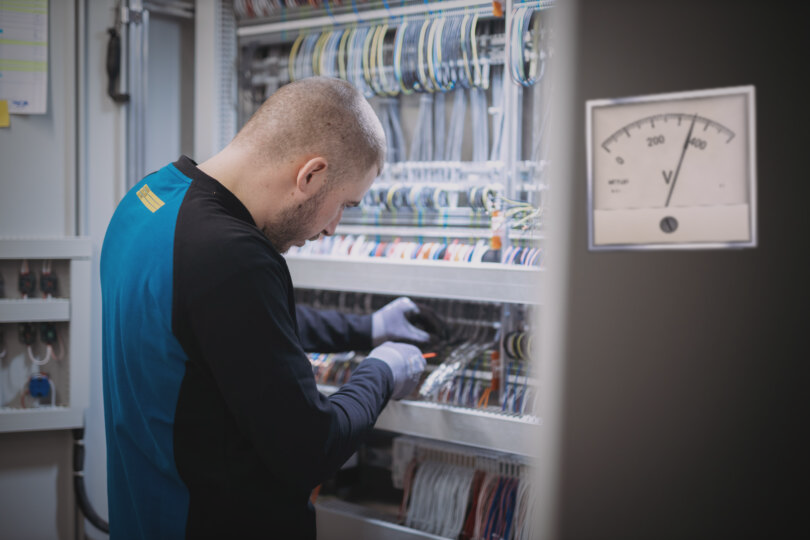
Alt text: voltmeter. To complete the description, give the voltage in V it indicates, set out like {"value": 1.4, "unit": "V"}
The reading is {"value": 350, "unit": "V"}
